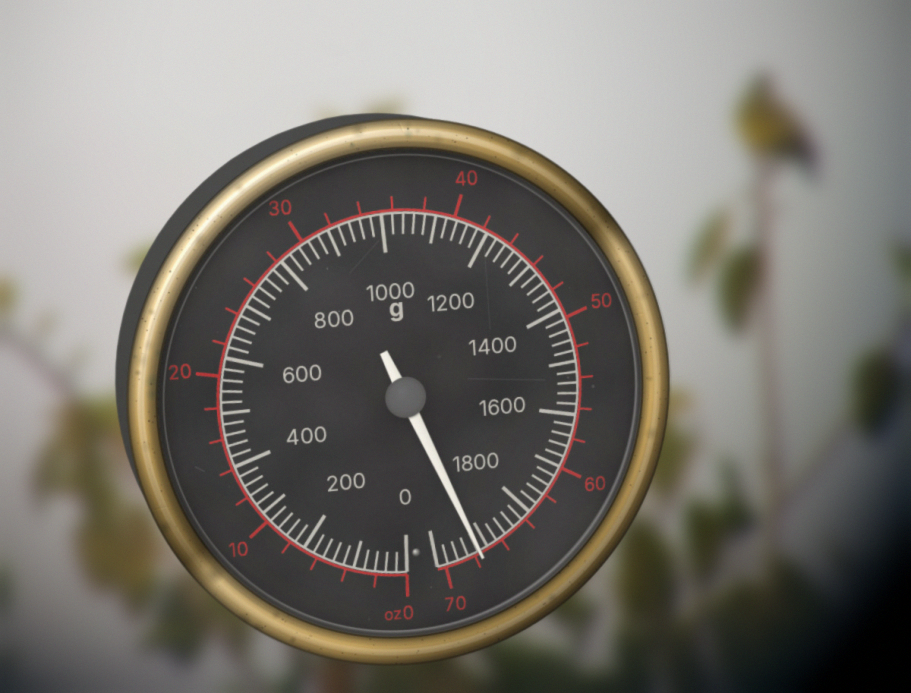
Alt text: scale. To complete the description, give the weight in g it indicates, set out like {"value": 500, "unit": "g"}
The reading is {"value": 1920, "unit": "g"}
